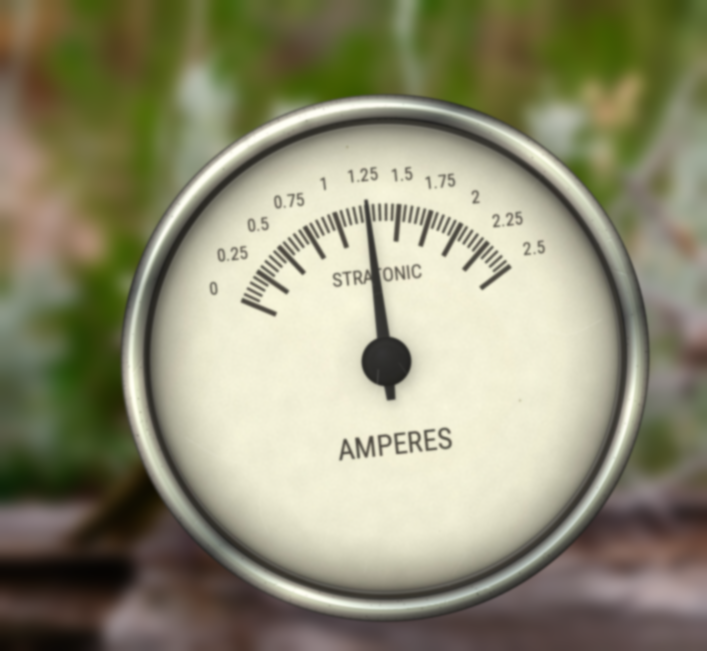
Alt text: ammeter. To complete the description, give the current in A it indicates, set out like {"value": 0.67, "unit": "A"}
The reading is {"value": 1.25, "unit": "A"}
